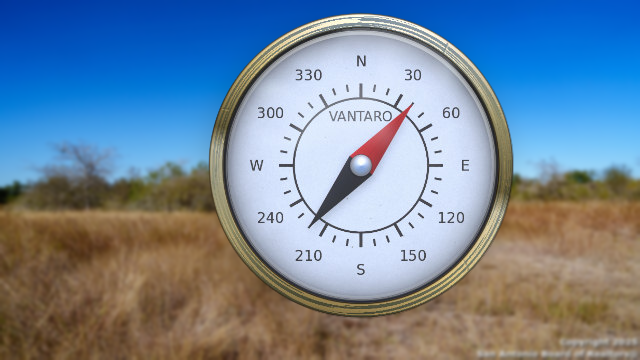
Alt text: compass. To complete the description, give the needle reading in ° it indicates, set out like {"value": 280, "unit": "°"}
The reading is {"value": 40, "unit": "°"}
